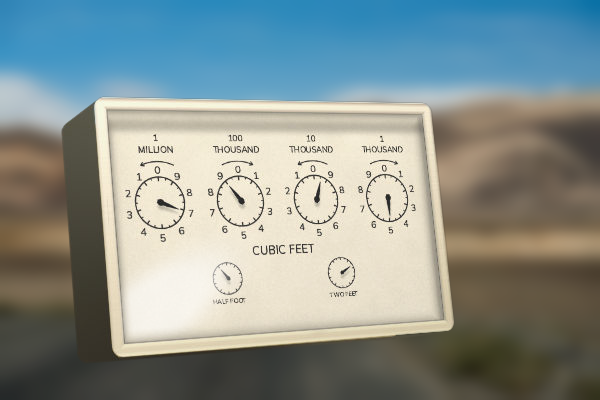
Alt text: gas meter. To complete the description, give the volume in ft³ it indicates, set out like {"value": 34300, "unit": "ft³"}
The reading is {"value": 689500, "unit": "ft³"}
